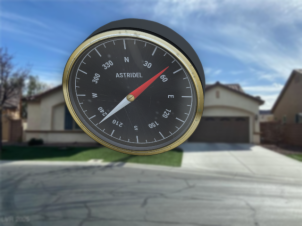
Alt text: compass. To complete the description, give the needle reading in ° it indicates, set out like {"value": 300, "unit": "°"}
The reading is {"value": 50, "unit": "°"}
